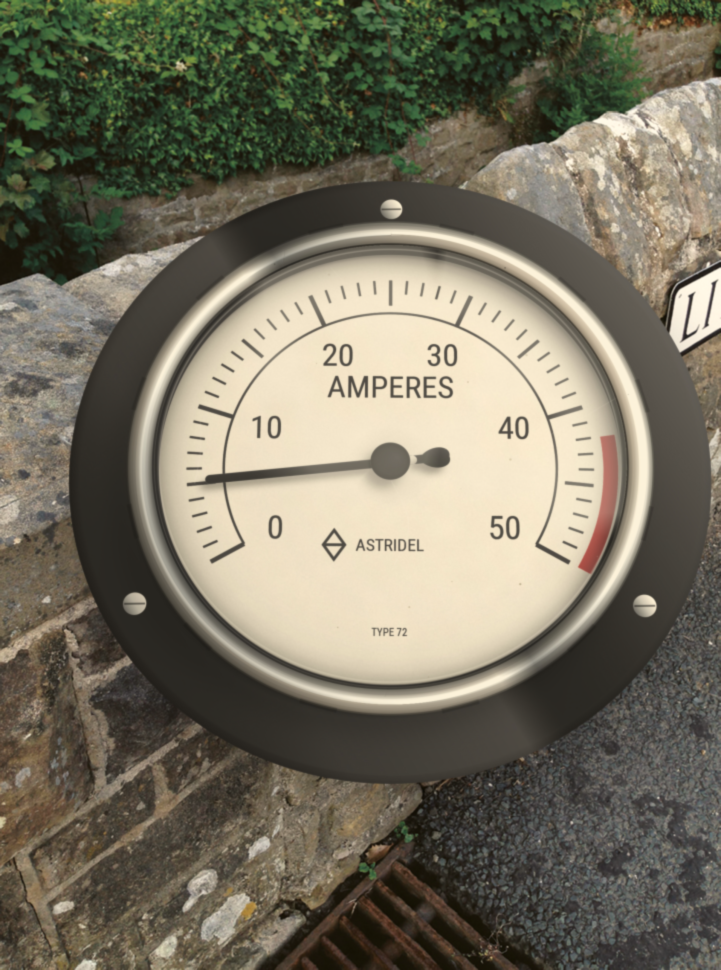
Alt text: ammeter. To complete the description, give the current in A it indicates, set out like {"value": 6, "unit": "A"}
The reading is {"value": 5, "unit": "A"}
